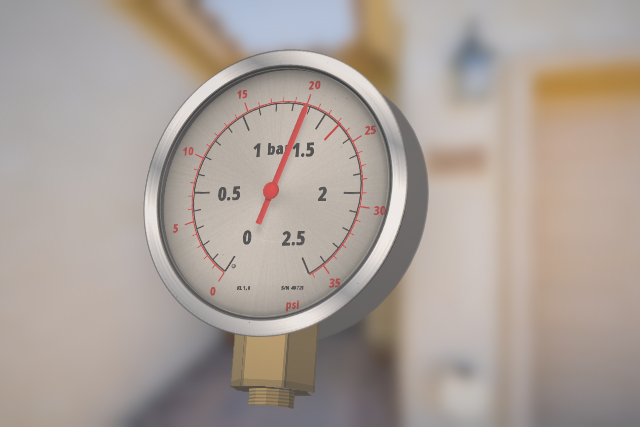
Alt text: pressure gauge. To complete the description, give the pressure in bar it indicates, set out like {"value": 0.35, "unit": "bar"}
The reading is {"value": 1.4, "unit": "bar"}
